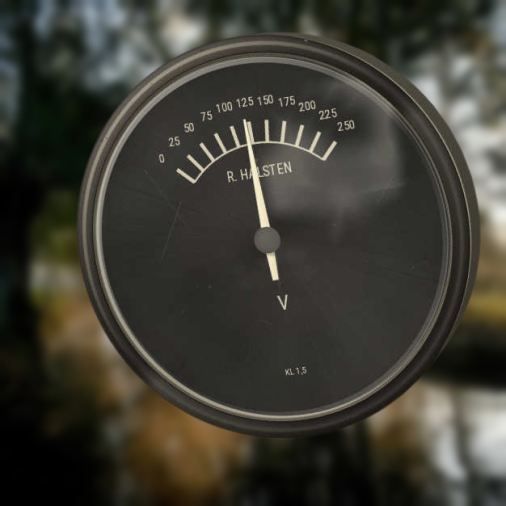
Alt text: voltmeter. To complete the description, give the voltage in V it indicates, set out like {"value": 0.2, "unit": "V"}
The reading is {"value": 125, "unit": "V"}
